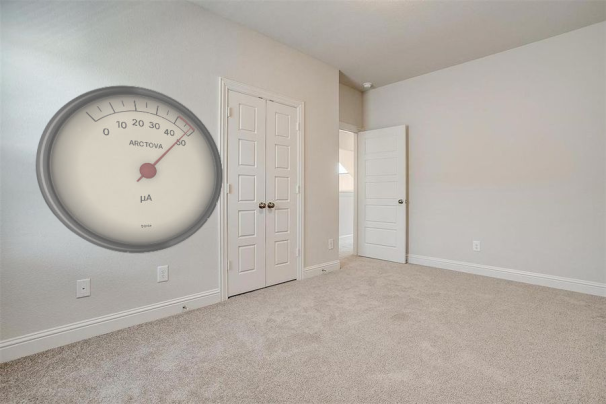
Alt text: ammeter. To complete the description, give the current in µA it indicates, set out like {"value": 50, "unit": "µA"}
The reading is {"value": 47.5, "unit": "µA"}
